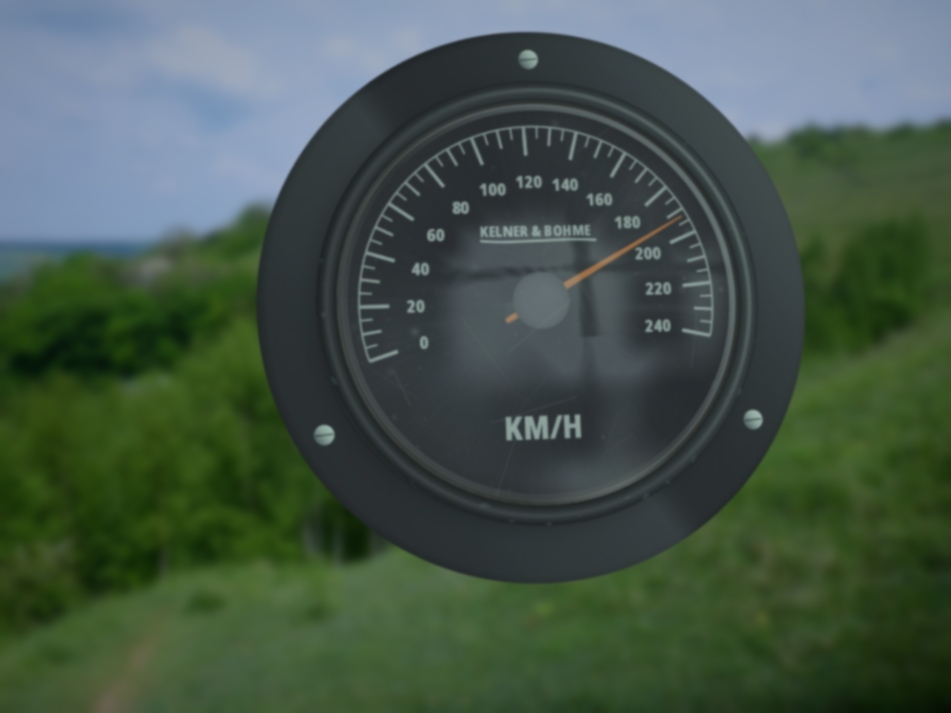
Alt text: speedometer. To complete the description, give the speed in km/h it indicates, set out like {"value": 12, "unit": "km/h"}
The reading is {"value": 192.5, "unit": "km/h"}
